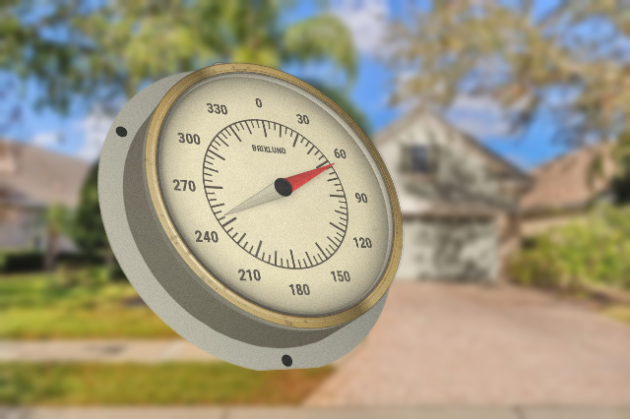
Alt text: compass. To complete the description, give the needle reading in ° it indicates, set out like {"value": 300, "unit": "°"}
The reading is {"value": 65, "unit": "°"}
